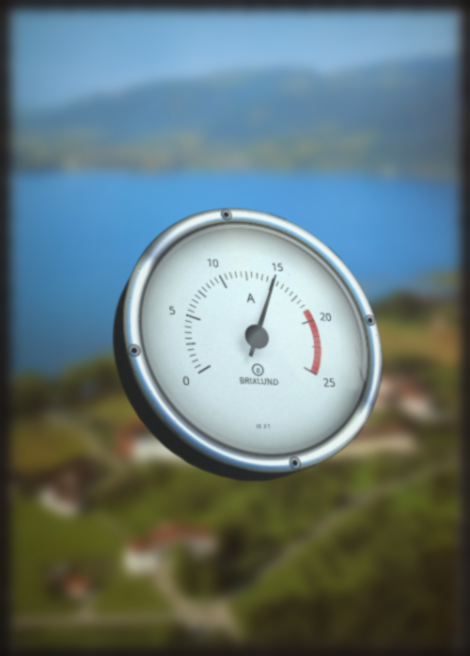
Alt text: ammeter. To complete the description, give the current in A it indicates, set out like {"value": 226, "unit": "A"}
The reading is {"value": 15, "unit": "A"}
